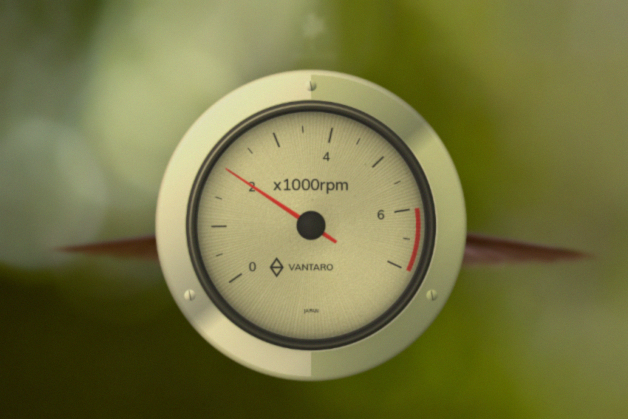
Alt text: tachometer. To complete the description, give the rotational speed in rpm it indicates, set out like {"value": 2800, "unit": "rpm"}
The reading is {"value": 2000, "unit": "rpm"}
